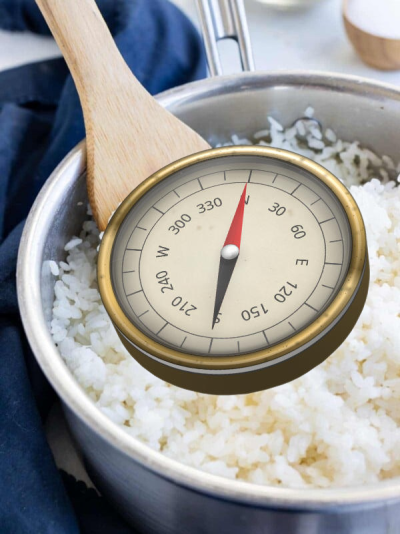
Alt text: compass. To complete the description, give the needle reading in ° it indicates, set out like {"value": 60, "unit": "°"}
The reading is {"value": 0, "unit": "°"}
